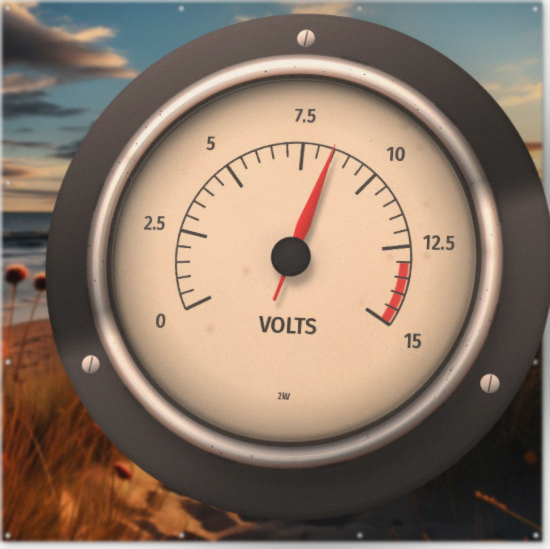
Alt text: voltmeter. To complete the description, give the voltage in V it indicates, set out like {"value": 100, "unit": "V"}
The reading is {"value": 8.5, "unit": "V"}
